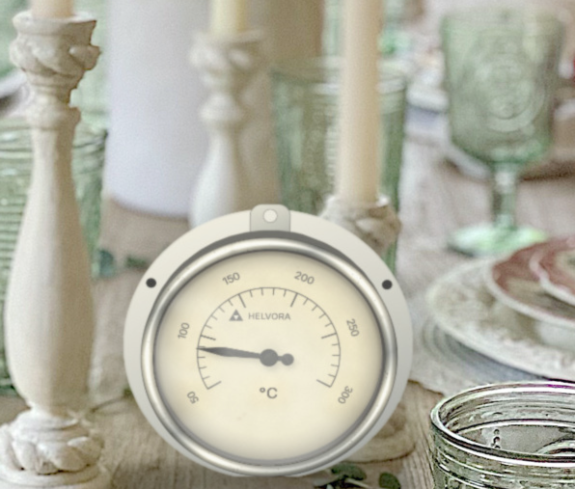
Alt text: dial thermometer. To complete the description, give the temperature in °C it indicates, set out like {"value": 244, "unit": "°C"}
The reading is {"value": 90, "unit": "°C"}
